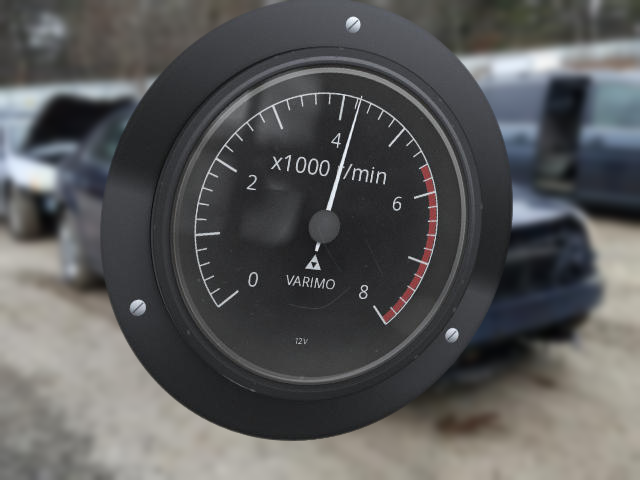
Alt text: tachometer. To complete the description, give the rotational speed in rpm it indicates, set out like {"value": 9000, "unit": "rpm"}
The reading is {"value": 4200, "unit": "rpm"}
